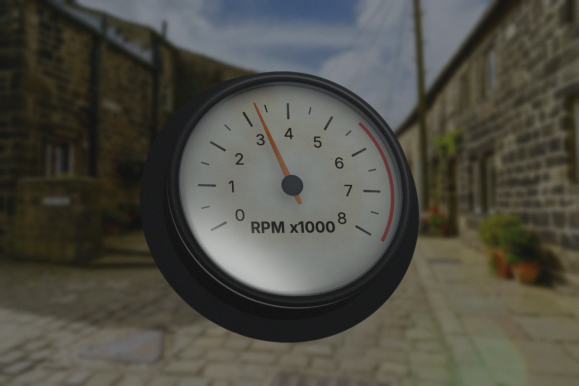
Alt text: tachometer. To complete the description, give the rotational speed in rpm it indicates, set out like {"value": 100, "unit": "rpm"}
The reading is {"value": 3250, "unit": "rpm"}
